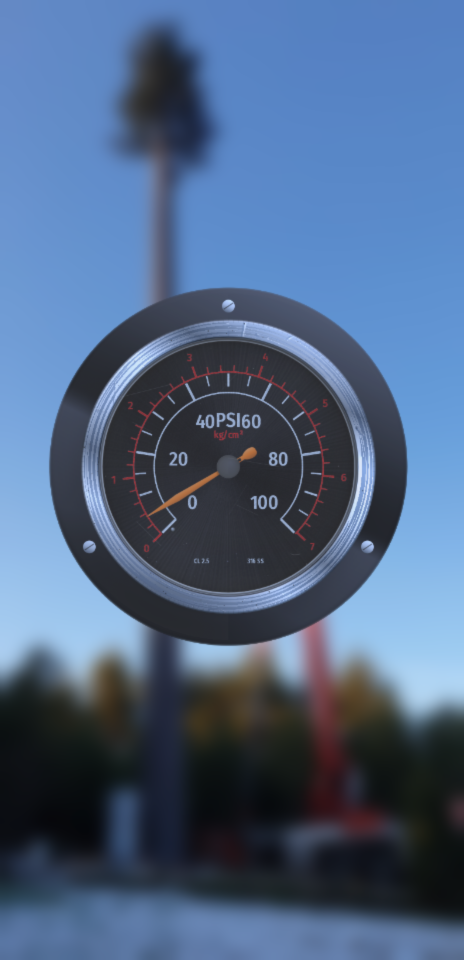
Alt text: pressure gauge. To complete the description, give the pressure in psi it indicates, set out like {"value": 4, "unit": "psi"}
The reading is {"value": 5, "unit": "psi"}
